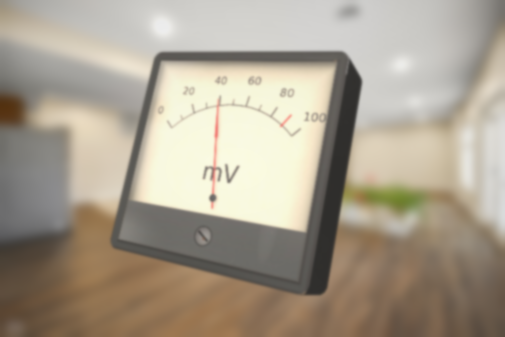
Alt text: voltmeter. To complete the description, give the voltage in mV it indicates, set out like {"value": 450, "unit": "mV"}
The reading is {"value": 40, "unit": "mV"}
